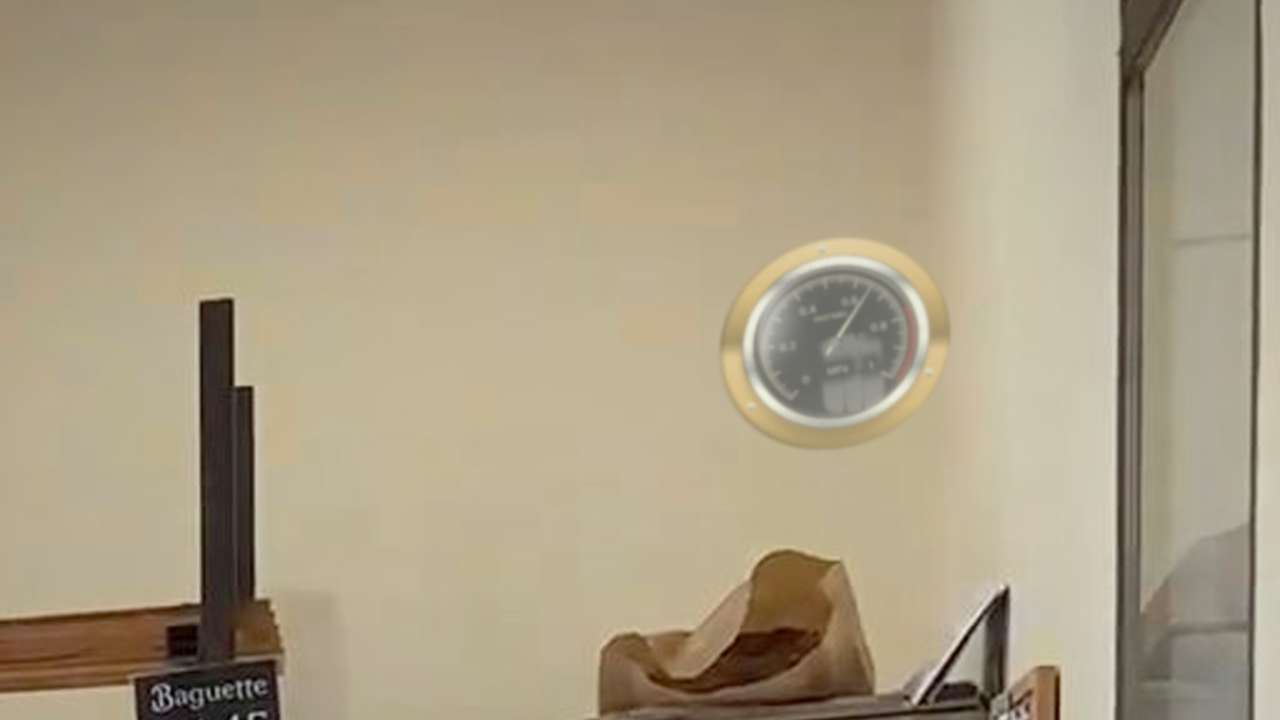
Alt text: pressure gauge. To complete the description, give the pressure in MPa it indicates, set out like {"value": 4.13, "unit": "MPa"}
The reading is {"value": 0.65, "unit": "MPa"}
